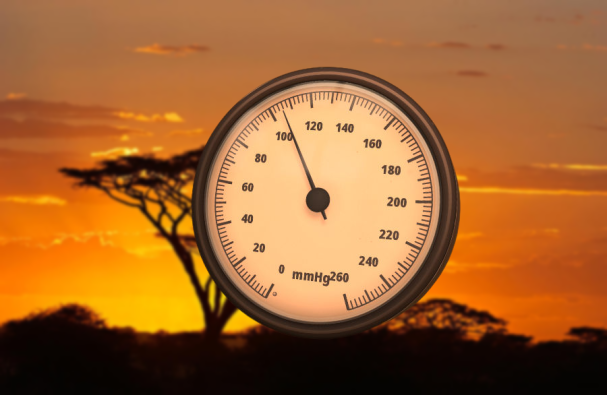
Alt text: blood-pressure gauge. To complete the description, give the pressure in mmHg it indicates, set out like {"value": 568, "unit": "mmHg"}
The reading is {"value": 106, "unit": "mmHg"}
